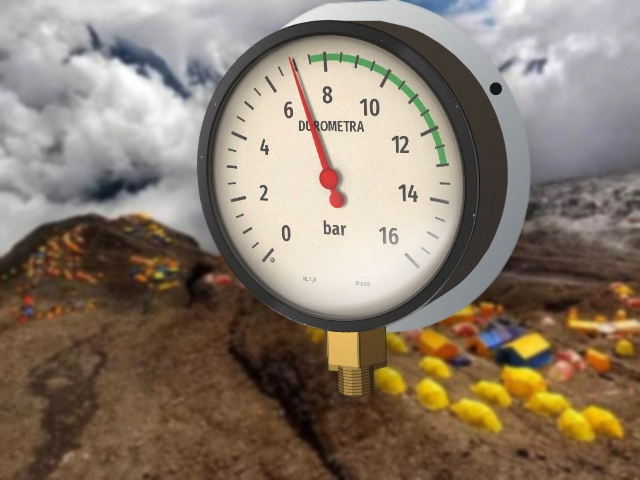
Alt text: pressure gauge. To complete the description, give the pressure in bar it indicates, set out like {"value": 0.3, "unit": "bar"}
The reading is {"value": 7, "unit": "bar"}
